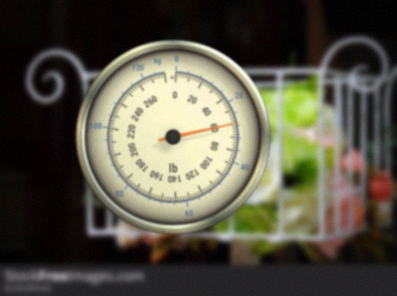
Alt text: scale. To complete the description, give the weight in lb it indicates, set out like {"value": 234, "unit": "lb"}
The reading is {"value": 60, "unit": "lb"}
